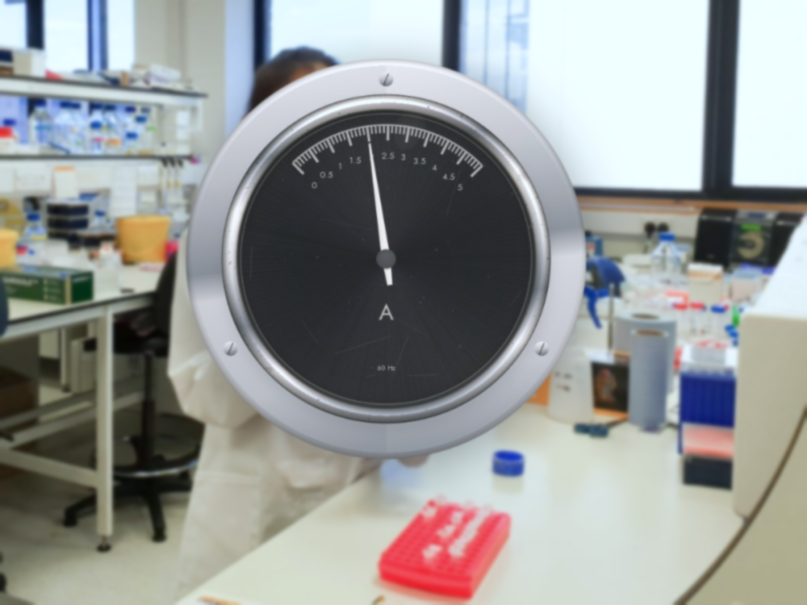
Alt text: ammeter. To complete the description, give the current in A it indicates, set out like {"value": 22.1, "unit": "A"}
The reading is {"value": 2, "unit": "A"}
